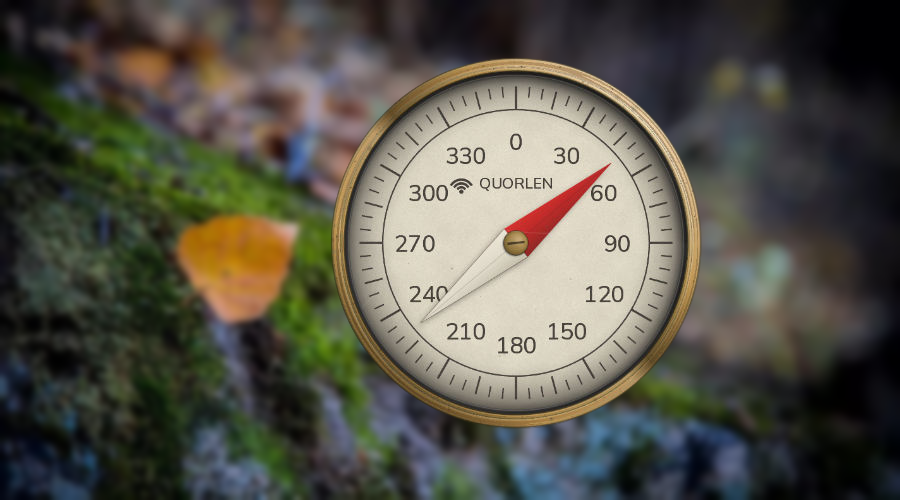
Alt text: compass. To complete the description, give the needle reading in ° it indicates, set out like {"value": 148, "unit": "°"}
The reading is {"value": 50, "unit": "°"}
